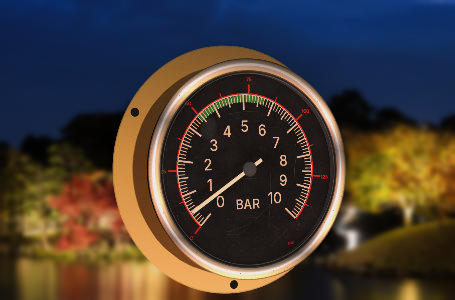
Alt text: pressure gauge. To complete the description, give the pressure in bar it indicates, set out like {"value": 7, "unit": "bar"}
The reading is {"value": 0.5, "unit": "bar"}
